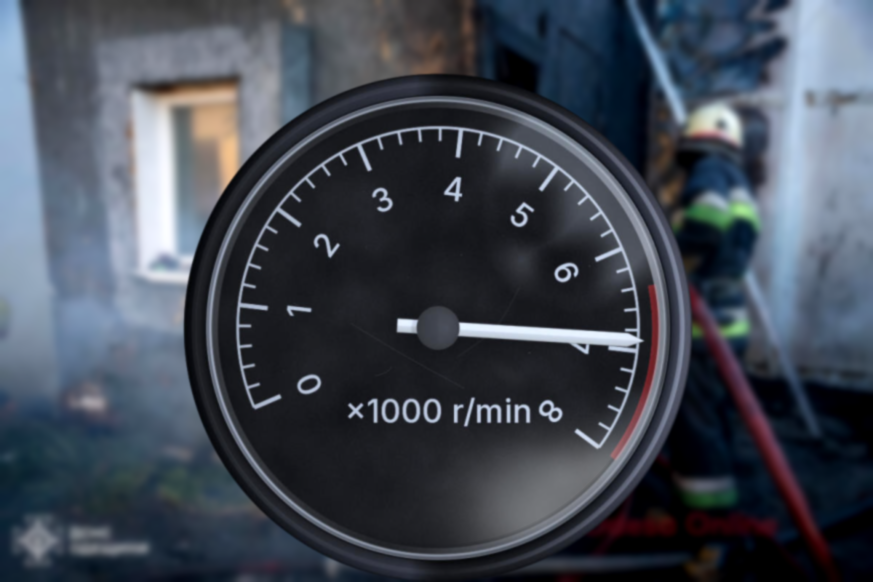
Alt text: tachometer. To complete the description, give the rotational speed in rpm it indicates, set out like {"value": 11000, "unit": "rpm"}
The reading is {"value": 6900, "unit": "rpm"}
